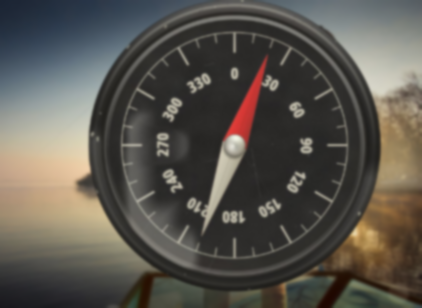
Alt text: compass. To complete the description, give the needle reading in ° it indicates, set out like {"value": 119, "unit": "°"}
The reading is {"value": 20, "unit": "°"}
